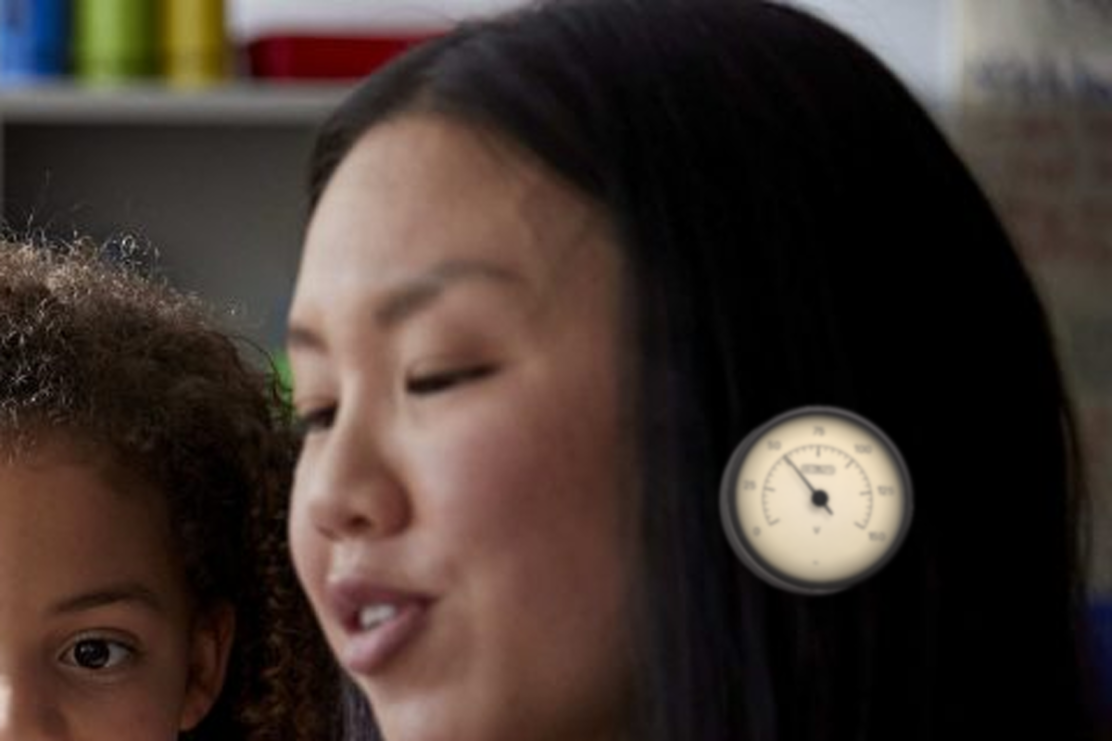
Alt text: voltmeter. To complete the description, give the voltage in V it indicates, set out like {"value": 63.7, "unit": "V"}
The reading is {"value": 50, "unit": "V"}
